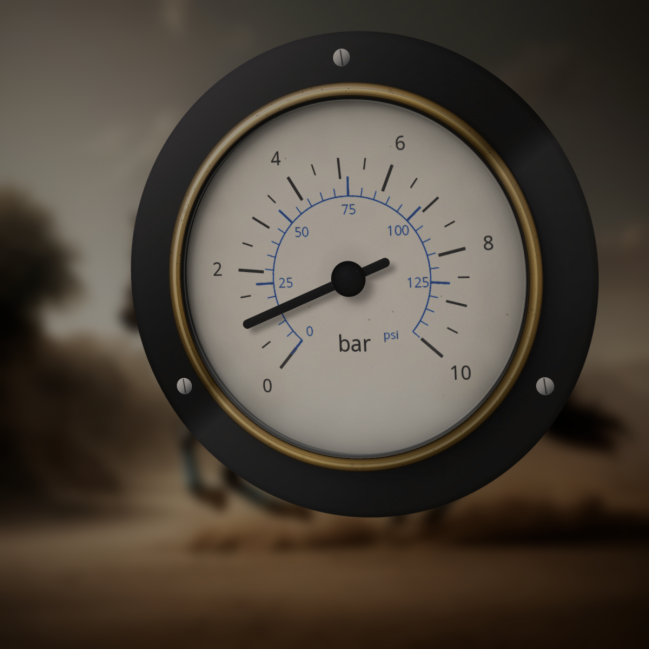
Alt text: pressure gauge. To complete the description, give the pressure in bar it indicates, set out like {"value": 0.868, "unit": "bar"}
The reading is {"value": 1, "unit": "bar"}
